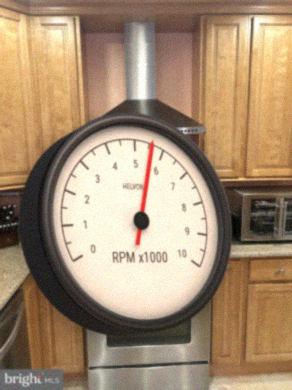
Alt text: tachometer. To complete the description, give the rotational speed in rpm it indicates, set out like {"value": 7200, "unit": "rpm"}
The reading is {"value": 5500, "unit": "rpm"}
